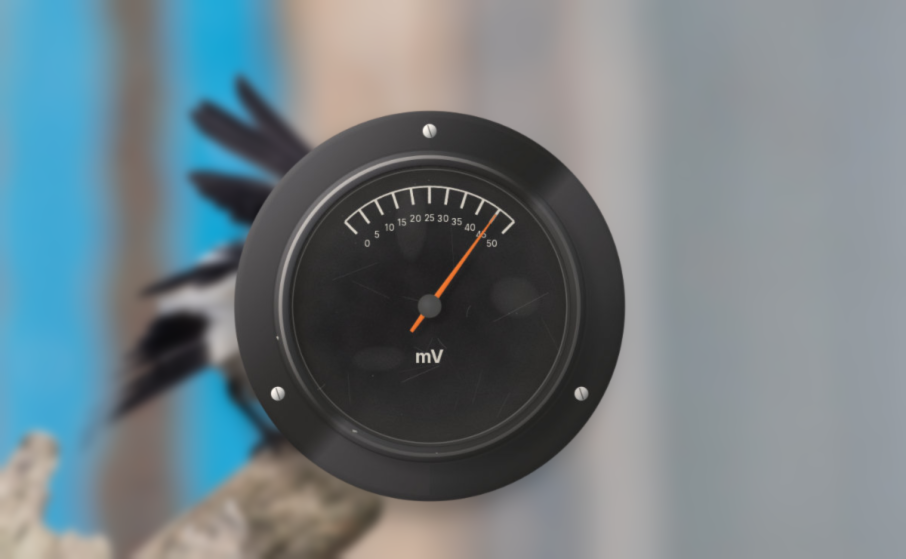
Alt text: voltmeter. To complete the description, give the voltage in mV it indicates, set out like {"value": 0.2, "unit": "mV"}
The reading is {"value": 45, "unit": "mV"}
